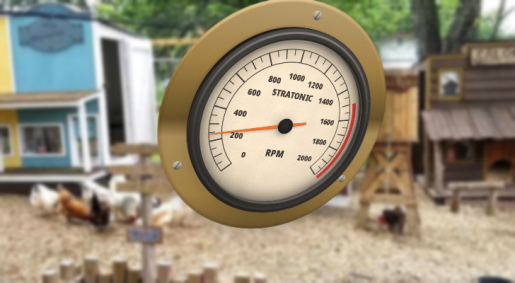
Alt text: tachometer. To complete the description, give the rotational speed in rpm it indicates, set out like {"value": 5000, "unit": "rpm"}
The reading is {"value": 250, "unit": "rpm"}
